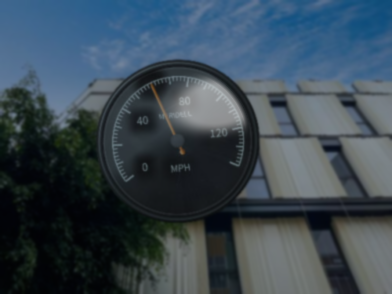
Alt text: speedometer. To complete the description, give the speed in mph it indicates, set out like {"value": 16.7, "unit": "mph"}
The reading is {"value": 60, "unit": "mph"}
